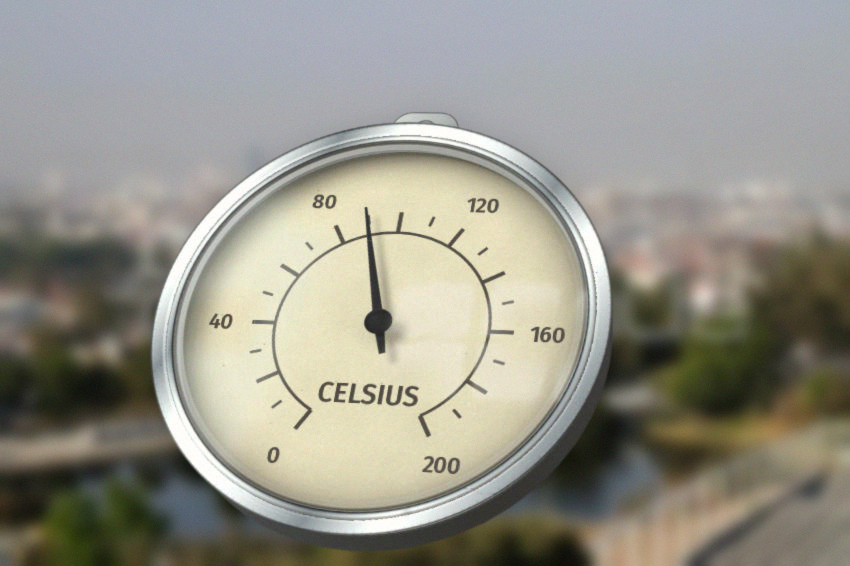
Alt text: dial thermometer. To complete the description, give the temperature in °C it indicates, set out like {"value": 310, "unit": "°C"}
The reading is {"value": 90, "unit": "°C"}
